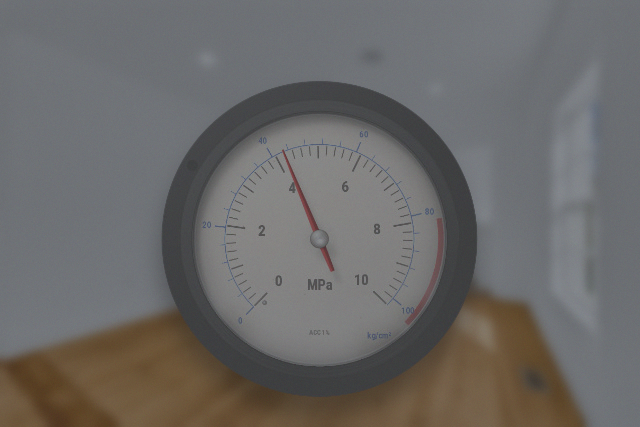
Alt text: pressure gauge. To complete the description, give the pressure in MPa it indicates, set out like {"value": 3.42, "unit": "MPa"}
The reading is {"value": 4.2, "unit": "MPa"}
